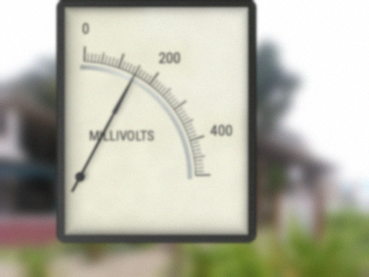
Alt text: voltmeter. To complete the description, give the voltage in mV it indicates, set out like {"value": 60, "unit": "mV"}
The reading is {"value": 150, "unit": "mV"}
